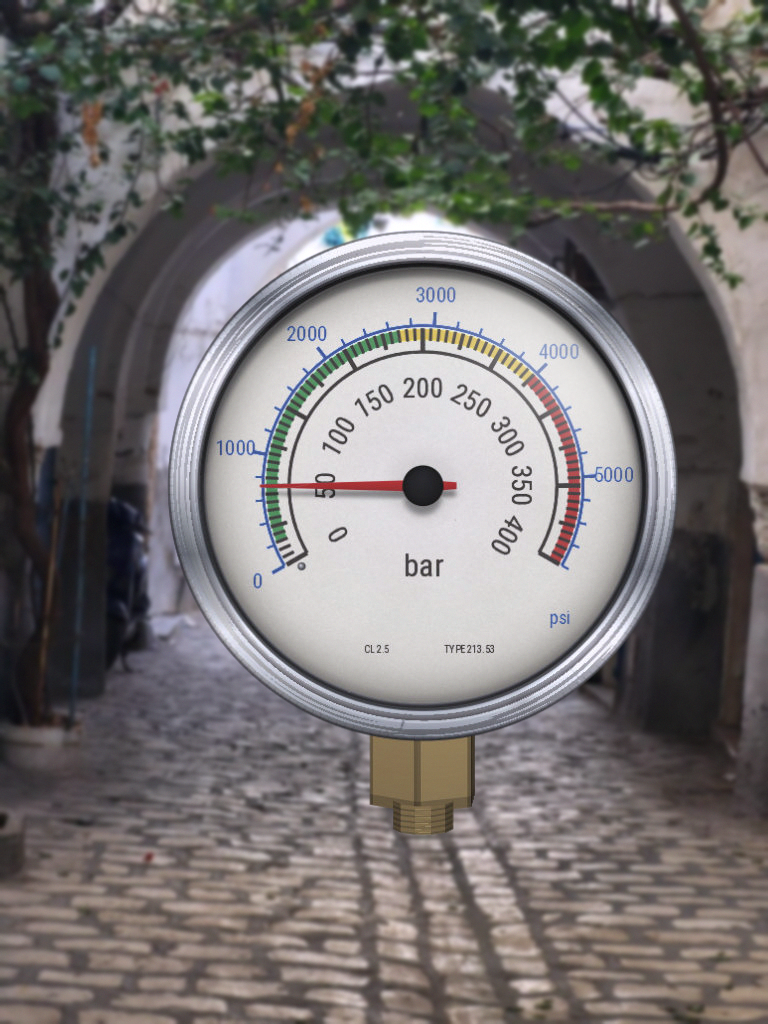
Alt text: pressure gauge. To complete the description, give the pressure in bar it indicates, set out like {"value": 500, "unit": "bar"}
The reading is {"value": 50, "unit": "bar"}
